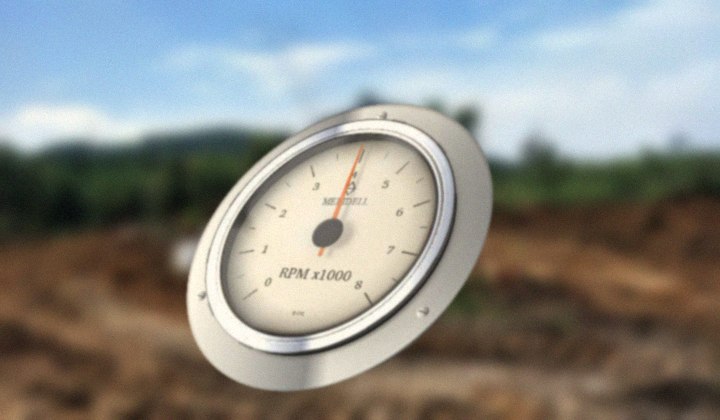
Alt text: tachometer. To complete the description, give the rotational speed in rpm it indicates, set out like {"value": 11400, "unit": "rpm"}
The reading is {"value": 4000, "unit": "rpm"}
